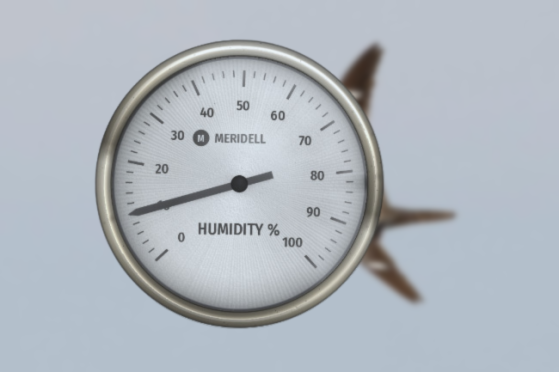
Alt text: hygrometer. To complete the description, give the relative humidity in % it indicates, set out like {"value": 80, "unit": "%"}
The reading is {"value": 10, "unit": "%"}
